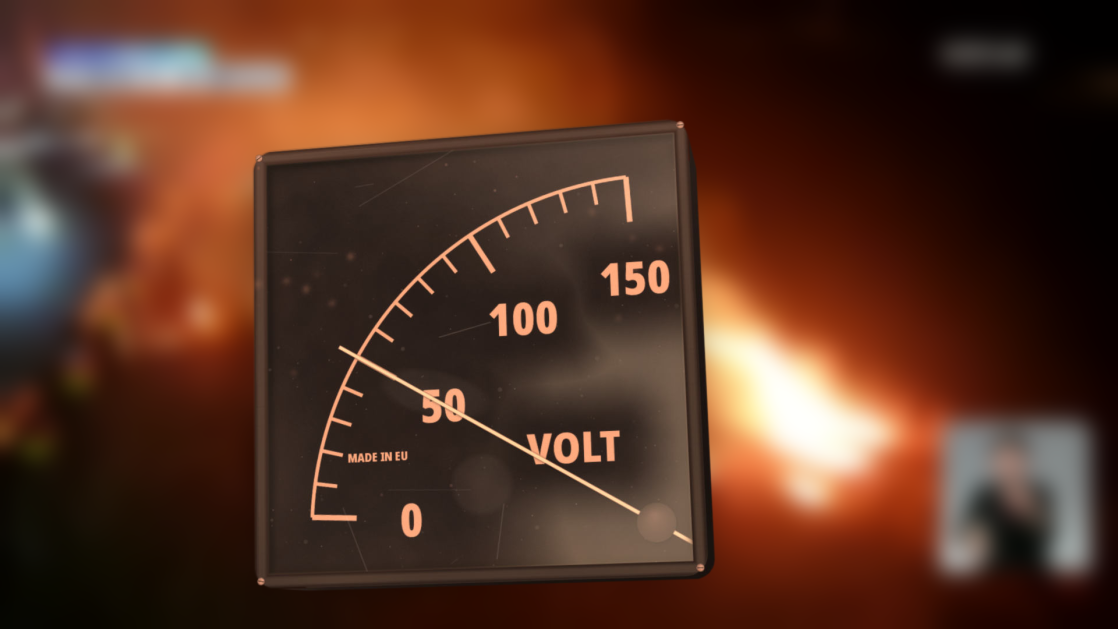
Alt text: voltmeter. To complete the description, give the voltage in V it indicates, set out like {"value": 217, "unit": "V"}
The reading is {"value": 50, "unit": "V"}
